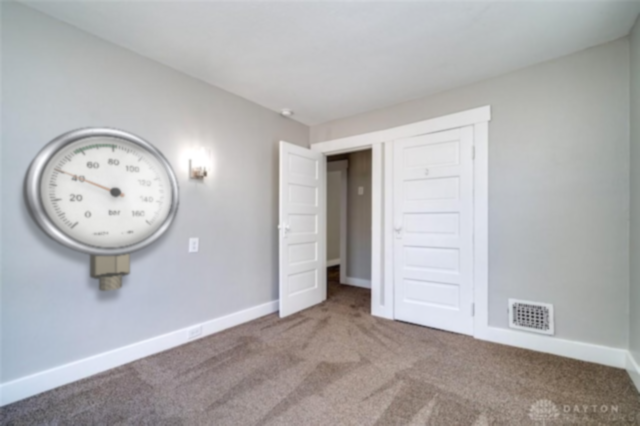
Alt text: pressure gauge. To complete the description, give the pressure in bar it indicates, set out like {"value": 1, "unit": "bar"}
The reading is {"value": 40, "unit": "bar"}
